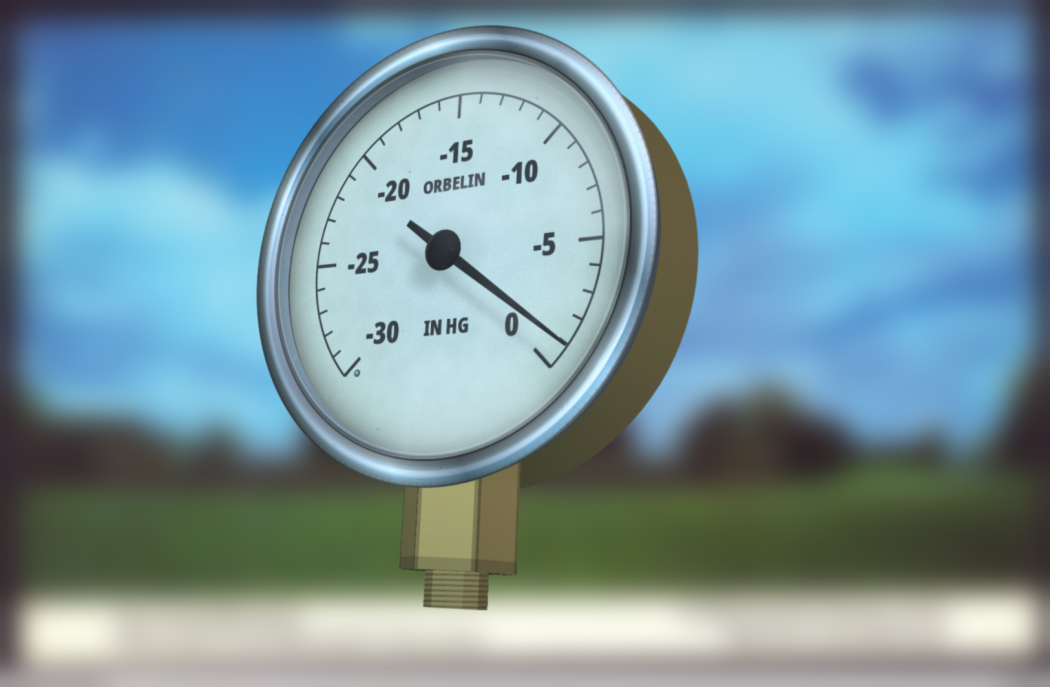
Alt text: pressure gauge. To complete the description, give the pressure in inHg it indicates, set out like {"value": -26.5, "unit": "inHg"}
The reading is {"value": -1, "unit": "inHg"}
